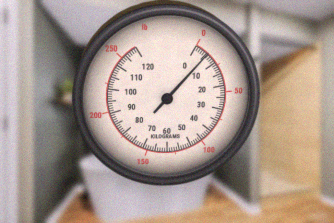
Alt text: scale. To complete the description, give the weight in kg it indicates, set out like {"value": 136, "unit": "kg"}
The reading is {"value": 5, "unit": "kg"}
